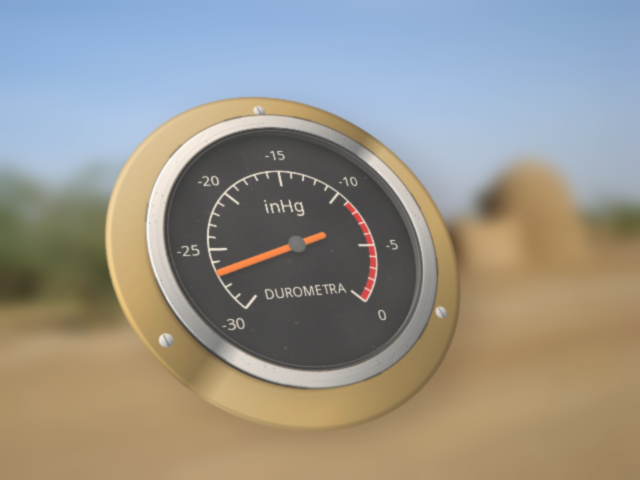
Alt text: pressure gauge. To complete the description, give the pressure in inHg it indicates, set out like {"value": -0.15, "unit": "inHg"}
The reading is {"value": -27, "unit": "inHg"}
